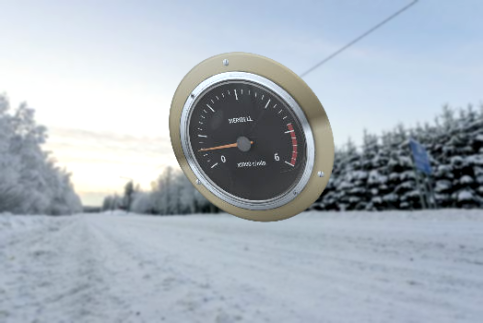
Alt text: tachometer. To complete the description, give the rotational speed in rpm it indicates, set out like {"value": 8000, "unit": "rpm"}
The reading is {"value": 600, "unit": "rpm"}
